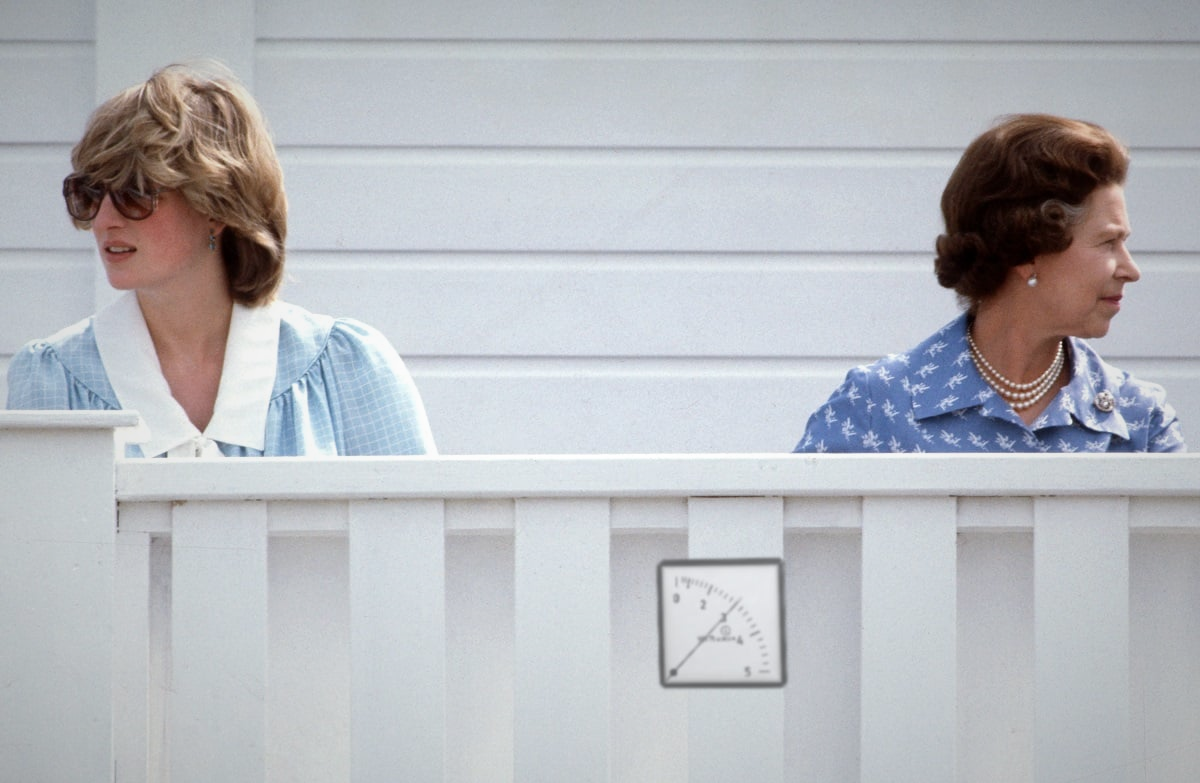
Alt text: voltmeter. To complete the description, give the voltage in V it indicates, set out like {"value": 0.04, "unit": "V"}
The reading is {"value": 3, "unit": "V"}
